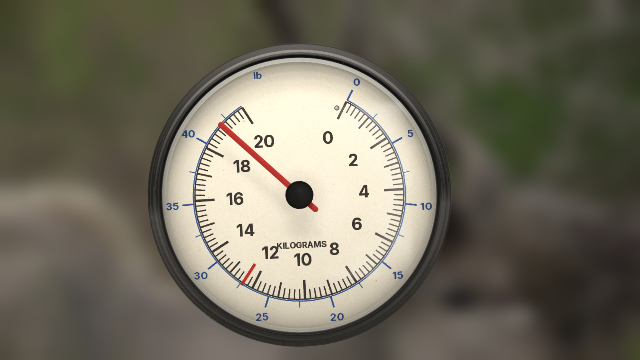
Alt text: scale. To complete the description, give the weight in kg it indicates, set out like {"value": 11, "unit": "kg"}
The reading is {"value": 19, "unit": "kg"}
